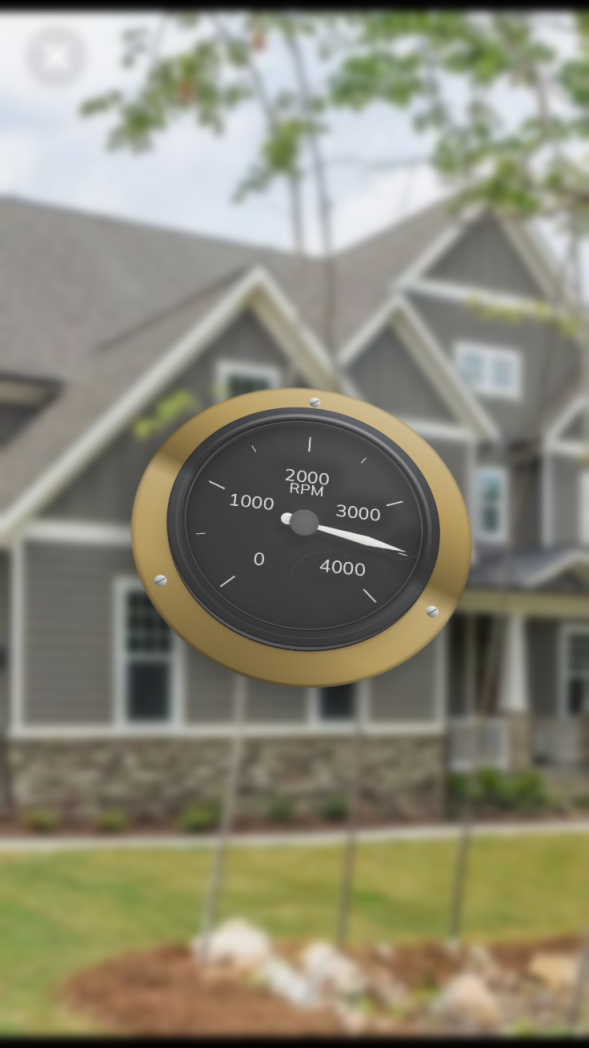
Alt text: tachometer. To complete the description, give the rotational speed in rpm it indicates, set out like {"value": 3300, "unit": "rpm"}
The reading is {"value": 3500, "unit": "rpm"}
